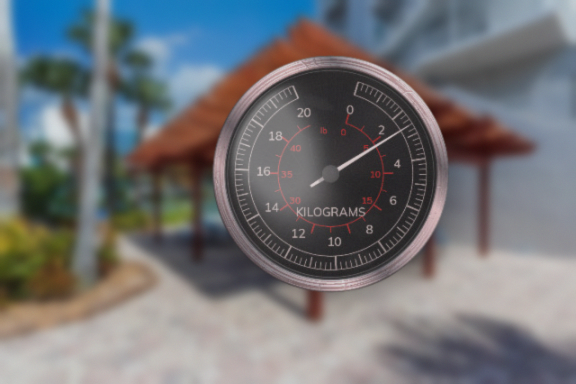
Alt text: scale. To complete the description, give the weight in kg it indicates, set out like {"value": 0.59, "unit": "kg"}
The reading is {"value": 2.6, "unit": "kg"}
